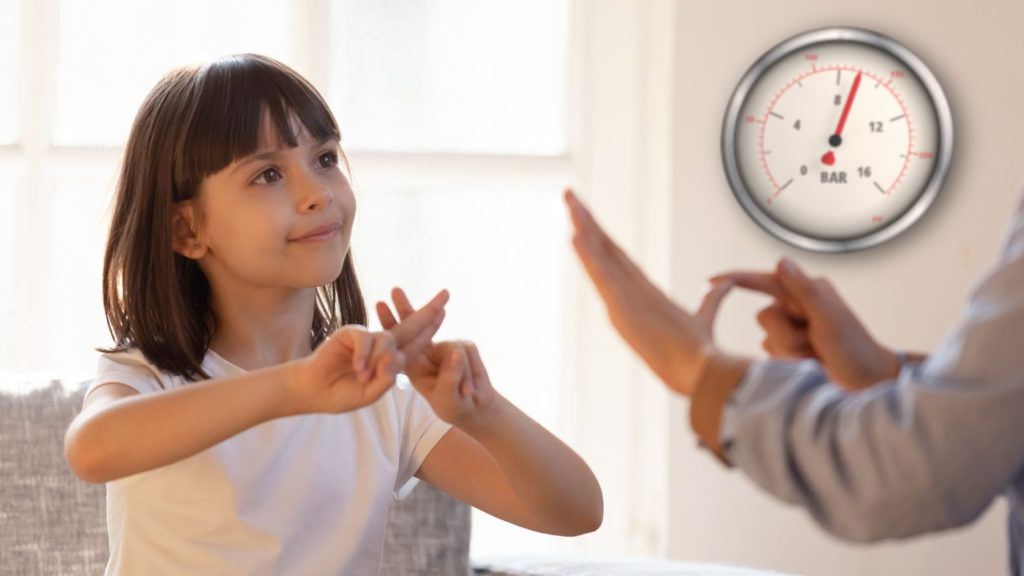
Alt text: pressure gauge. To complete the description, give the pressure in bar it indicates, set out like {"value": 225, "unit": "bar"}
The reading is {"value": 9, "unit": "bar"}
